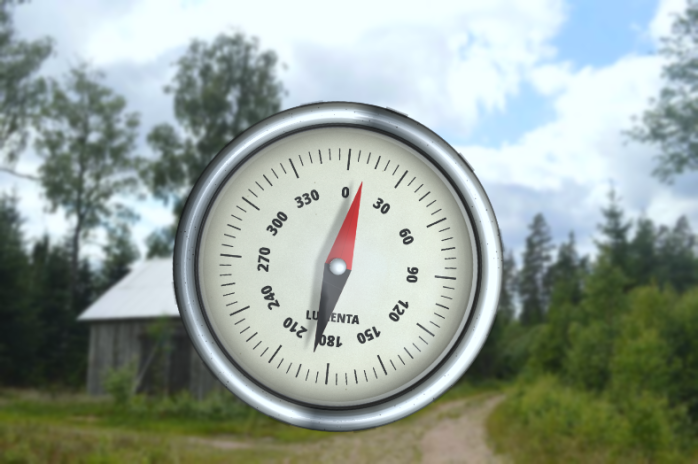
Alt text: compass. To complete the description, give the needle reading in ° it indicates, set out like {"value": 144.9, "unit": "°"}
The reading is {"value": 10, "unit": "°"}
